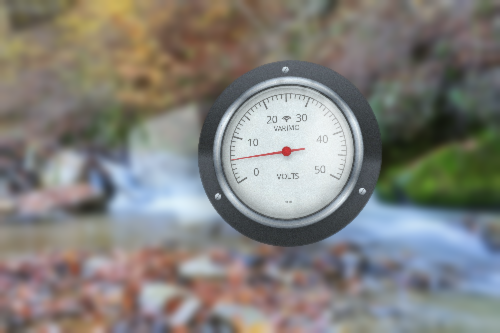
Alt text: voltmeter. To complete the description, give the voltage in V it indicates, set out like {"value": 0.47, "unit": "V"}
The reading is {"value": 5, "unit": "V"}
